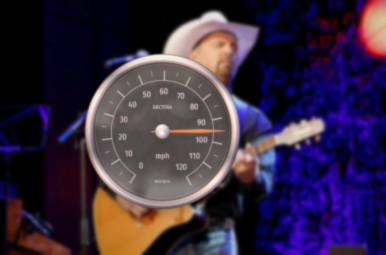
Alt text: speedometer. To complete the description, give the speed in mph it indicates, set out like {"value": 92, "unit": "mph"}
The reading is {"value": 95, "unit": "mph"}
